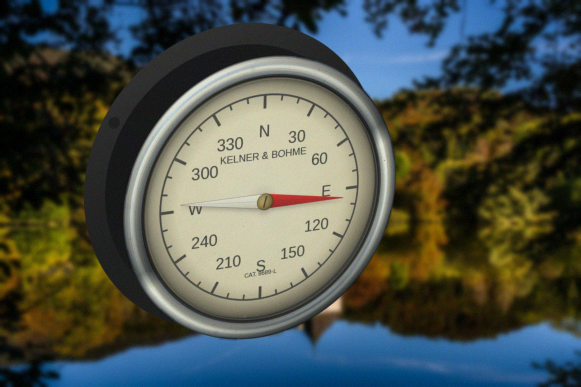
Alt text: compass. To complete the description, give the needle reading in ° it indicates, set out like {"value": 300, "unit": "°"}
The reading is {"value": 95, "unit": "°"}
